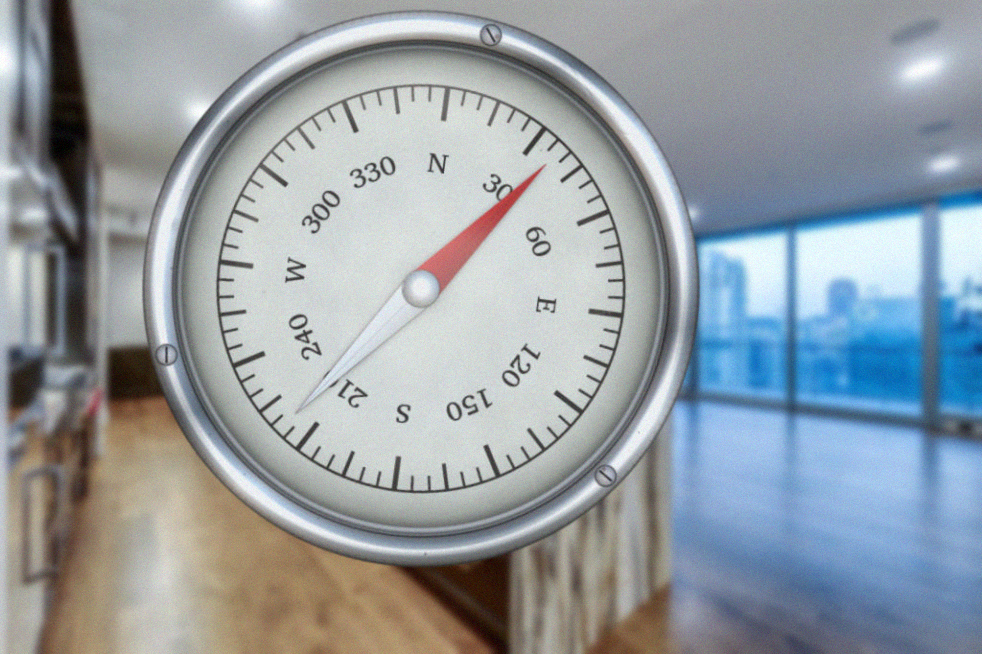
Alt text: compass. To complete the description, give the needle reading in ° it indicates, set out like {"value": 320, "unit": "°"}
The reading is {"value": 37.5, "unit": "°"}
